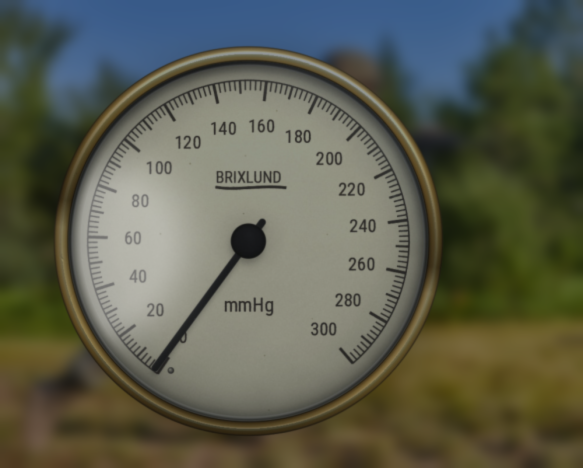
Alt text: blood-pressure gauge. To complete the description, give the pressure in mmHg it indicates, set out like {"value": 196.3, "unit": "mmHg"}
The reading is {"value": 2, "unit": "mmHg"}
